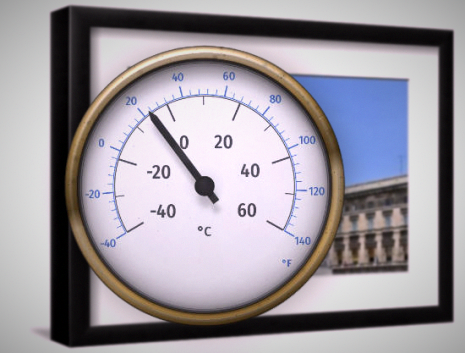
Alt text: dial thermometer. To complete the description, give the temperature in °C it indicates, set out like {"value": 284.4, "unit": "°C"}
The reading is {"value": -5, "unit": "°C"}
